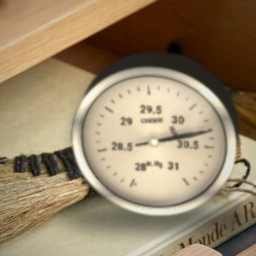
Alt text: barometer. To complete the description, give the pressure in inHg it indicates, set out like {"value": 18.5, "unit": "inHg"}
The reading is {"value": 30.3, "unit": "inHg"}
